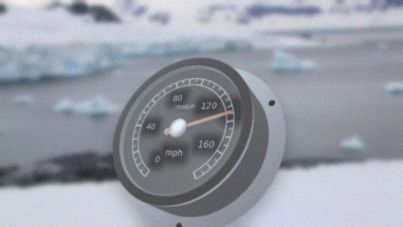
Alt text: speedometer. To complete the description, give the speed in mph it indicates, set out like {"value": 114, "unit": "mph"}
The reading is {"value": 135, "unit": "mph"}
